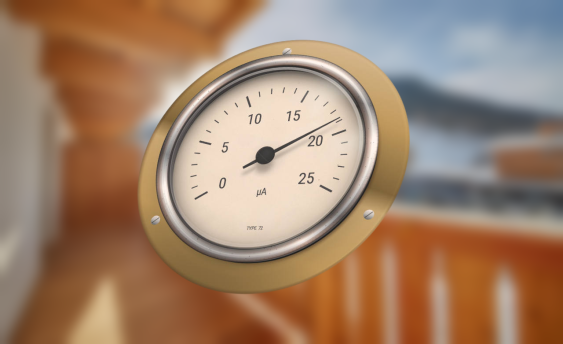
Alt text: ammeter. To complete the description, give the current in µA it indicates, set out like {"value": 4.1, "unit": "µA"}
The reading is {"value": 19, "unit": "µA"}
